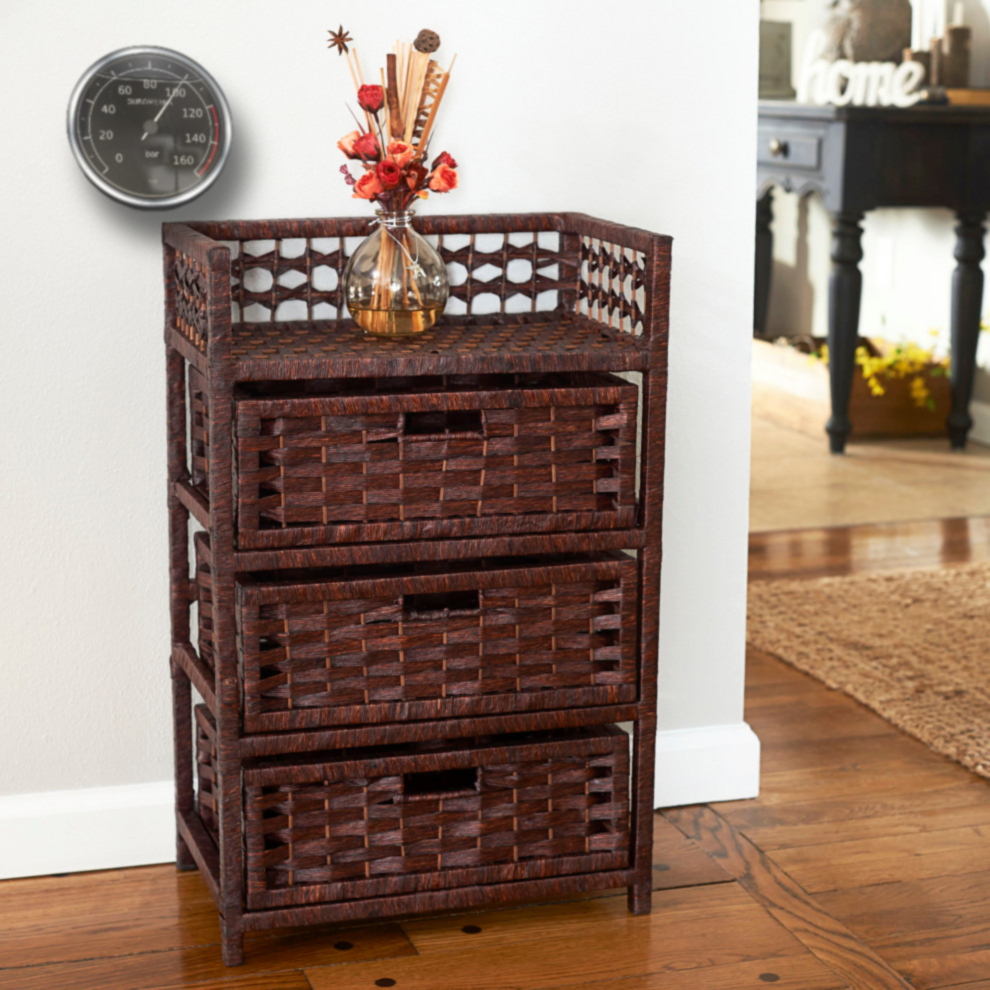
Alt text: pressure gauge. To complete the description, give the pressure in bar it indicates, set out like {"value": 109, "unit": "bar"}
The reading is {"value": 100, "unit": "bar"}
